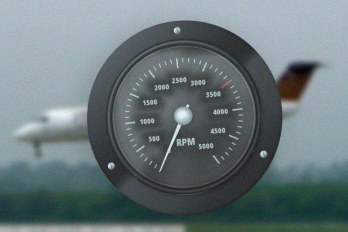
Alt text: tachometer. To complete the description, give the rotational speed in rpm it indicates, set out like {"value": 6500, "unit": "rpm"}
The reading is {"value": 0, "unit": "rpm"}
